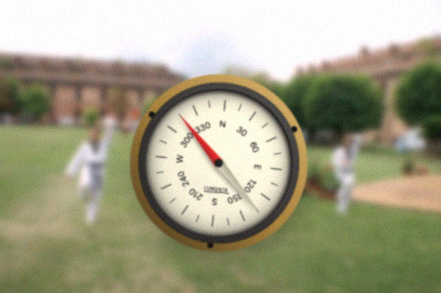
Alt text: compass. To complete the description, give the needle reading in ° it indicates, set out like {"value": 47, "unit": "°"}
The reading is {"value": 315, "unit": "°"}
